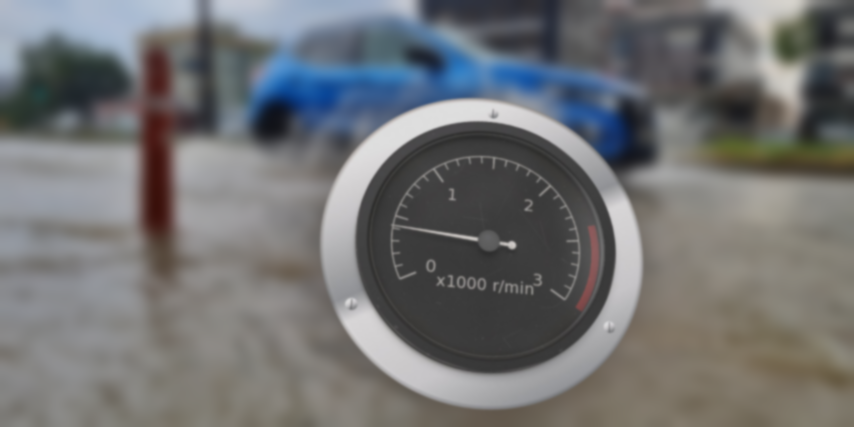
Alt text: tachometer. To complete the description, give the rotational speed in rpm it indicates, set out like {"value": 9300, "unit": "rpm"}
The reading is {"value": 400, "unit": "rpm"}
